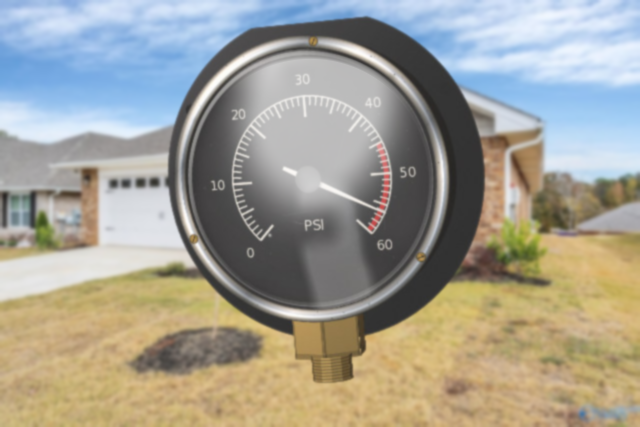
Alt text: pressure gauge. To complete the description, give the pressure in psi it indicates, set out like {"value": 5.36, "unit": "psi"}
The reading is {"value": 56, "unit": "psi"}
